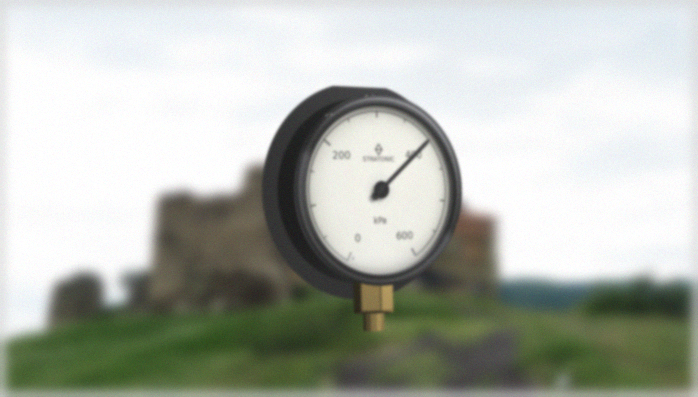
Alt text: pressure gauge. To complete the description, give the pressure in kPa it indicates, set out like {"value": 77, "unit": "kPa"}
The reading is {"value": 400, "unit": "kPa"}
